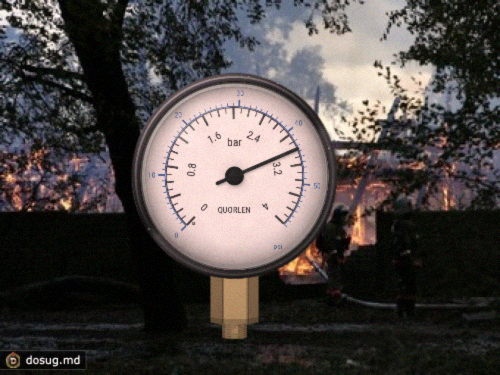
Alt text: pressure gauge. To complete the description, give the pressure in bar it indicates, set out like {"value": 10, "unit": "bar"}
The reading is {"value": 3, "unit": "bar"}
